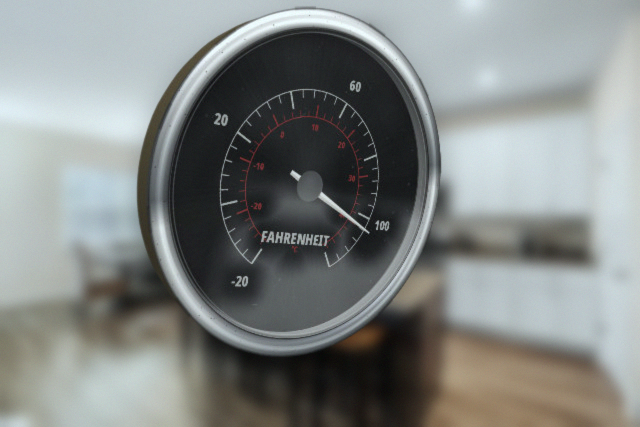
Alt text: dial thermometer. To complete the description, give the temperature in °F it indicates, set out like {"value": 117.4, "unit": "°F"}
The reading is {"value": 104, "unit": "°F"}
